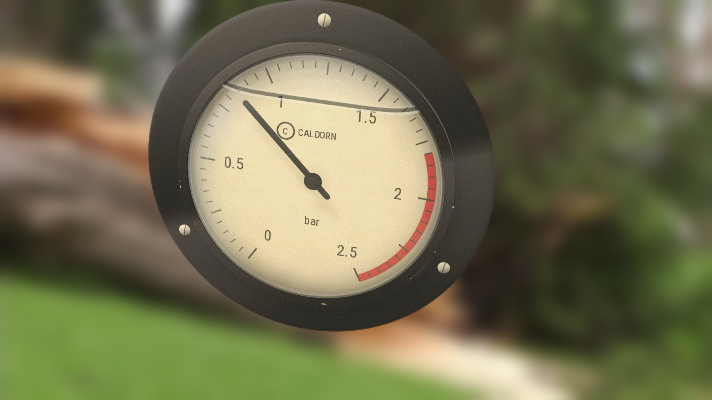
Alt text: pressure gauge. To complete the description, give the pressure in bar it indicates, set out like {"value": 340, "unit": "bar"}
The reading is {"value": 0.85, "unit": "bar"}
